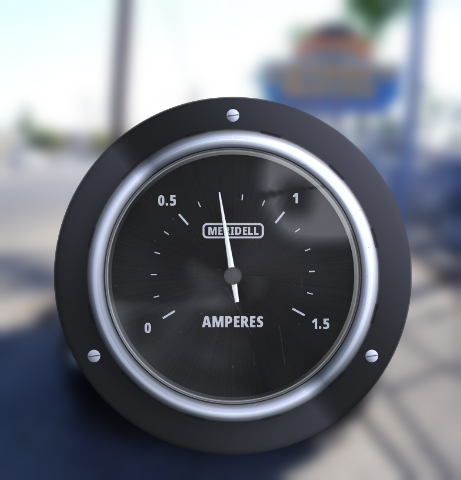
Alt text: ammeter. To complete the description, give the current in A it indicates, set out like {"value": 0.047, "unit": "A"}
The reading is {"value": 0.7, "unit": "A"}
